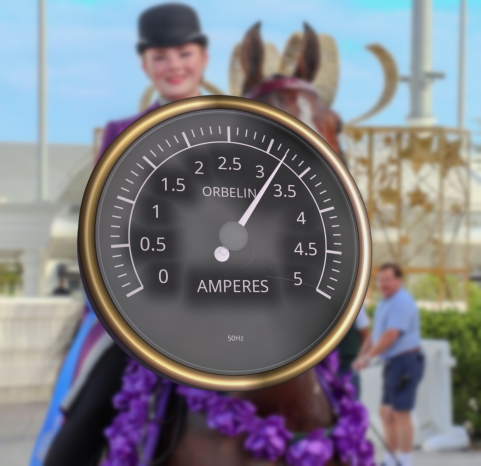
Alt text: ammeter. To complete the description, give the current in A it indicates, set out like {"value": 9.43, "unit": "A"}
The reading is {"value": 3.2, "unit": "A"}
